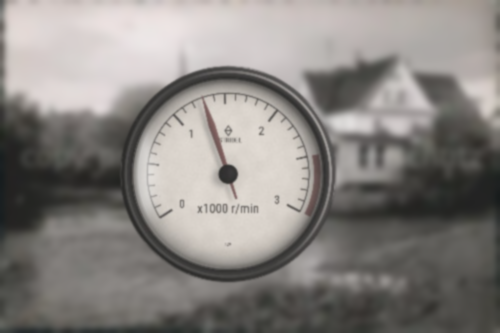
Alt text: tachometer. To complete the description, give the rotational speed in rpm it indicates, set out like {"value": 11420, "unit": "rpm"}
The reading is {"value": 1300, "unit": "rpm"}
